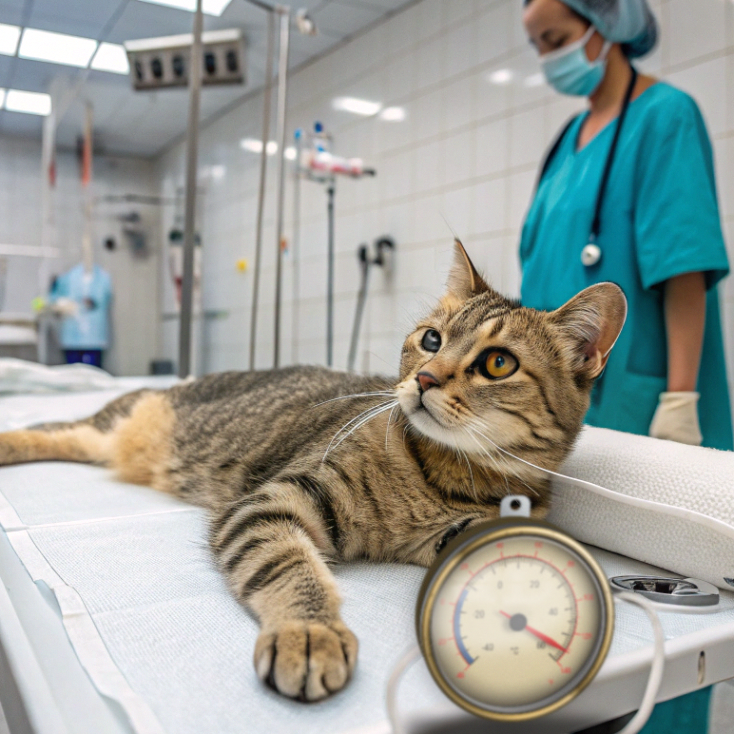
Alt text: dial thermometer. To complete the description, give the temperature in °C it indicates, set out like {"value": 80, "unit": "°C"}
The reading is {"value": 55, "unit": "°C"}
